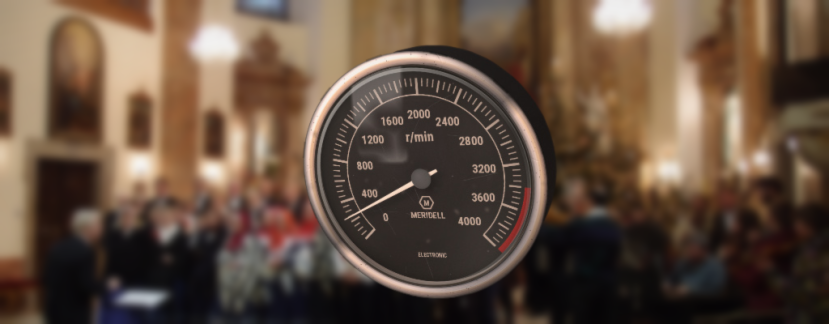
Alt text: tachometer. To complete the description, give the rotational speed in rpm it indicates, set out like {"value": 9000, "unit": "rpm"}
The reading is {"value": 250, "unit": "rpm"}
